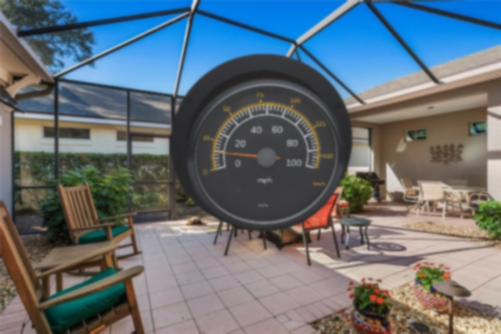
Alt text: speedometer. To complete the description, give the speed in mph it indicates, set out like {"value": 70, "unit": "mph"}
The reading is {"value": 10, "unit": "mph"}
